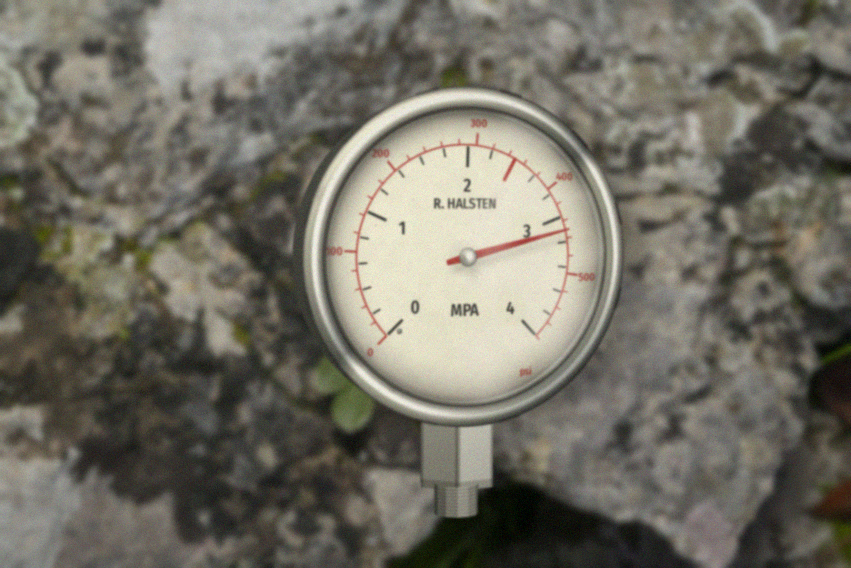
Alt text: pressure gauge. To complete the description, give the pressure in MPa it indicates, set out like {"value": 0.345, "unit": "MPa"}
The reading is {"value": 3.1, "unit": "MPa"}
